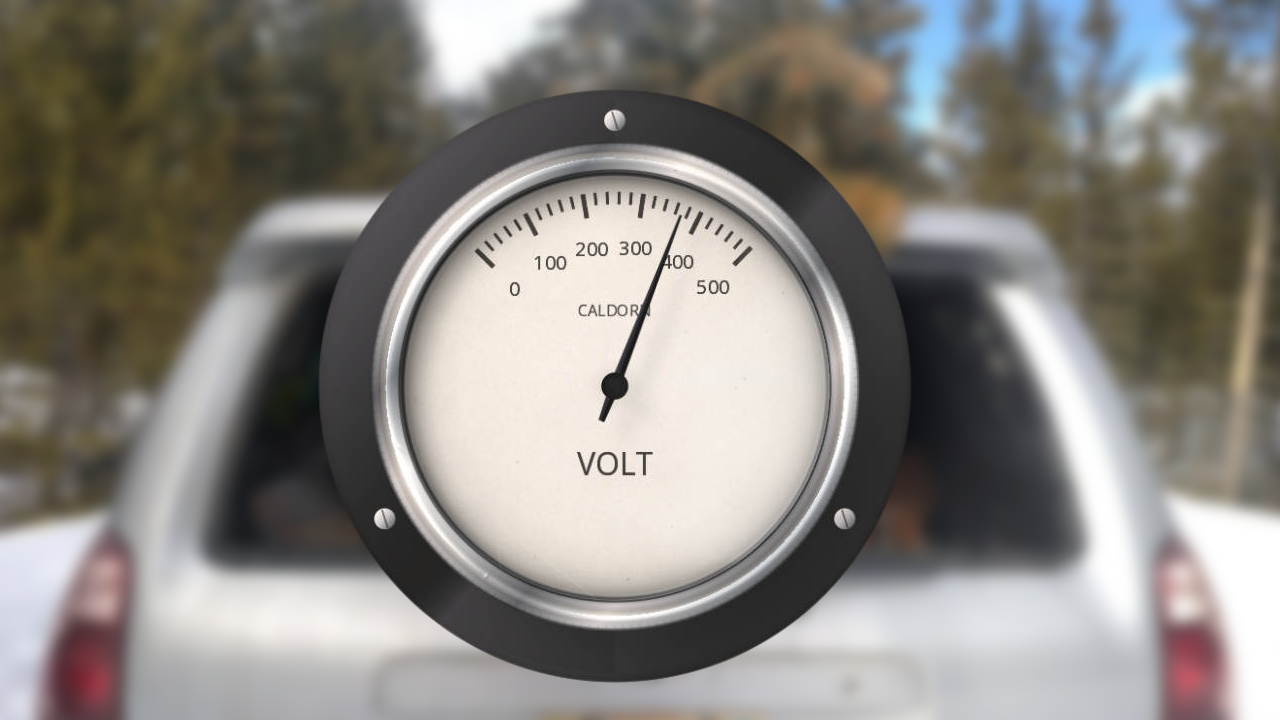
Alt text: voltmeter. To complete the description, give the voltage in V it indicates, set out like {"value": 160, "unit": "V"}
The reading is {"value": 370, "unit": "V"}
